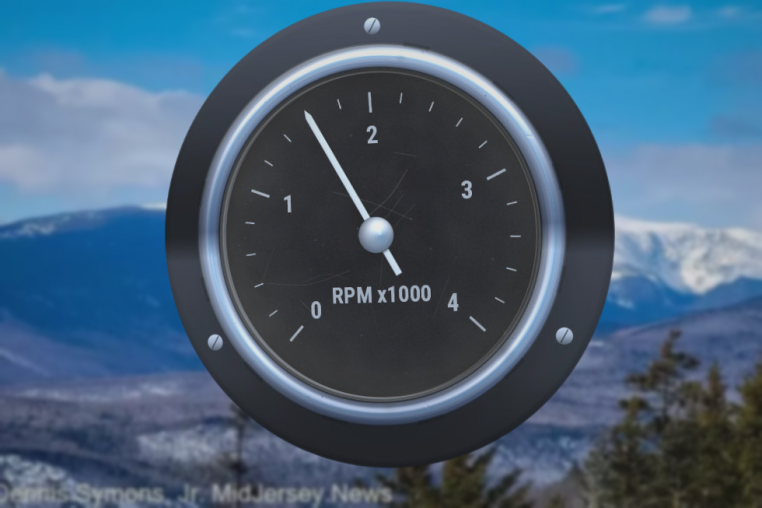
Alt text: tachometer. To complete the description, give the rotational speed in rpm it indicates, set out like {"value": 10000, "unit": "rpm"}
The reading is {"value": 1600, "unit": "rpm"}
